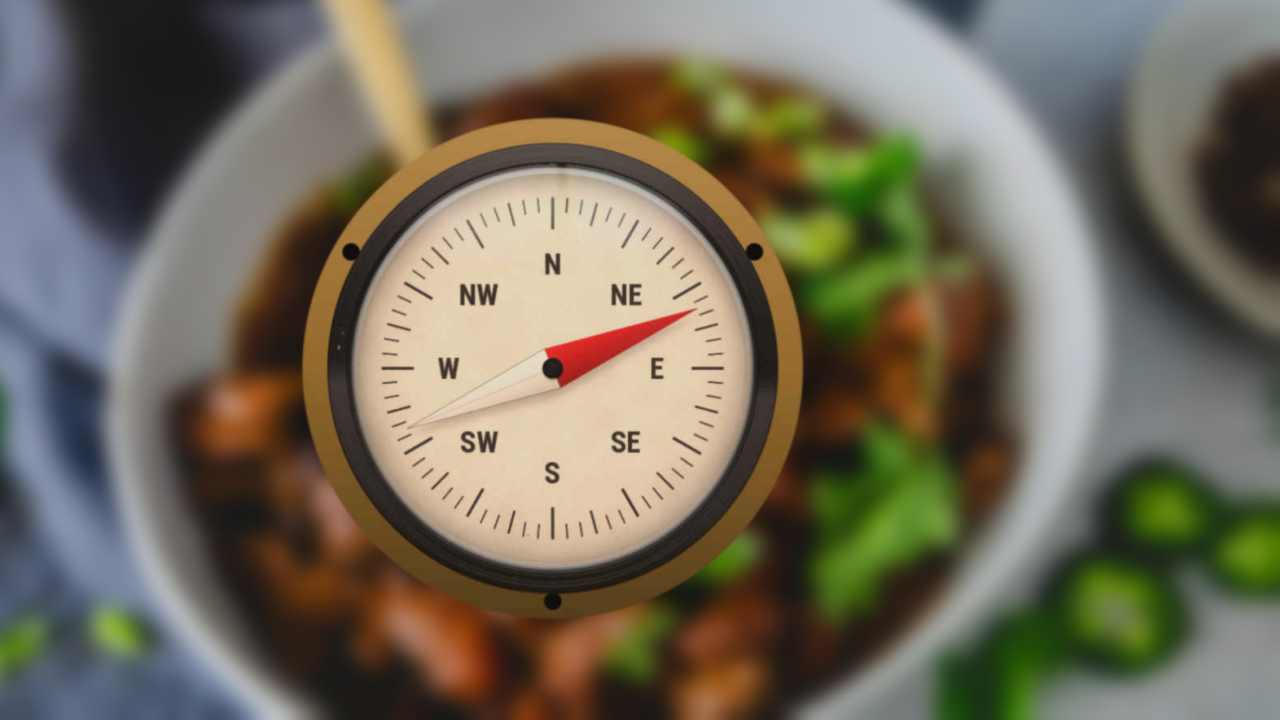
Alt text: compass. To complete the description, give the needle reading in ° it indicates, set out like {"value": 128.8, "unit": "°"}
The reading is {"value": 67.5, "unit": "°"}
